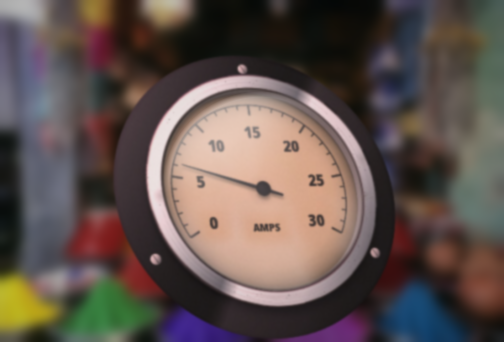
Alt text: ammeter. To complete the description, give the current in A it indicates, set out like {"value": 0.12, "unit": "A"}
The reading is {"value": 6, "unit": "A"}
